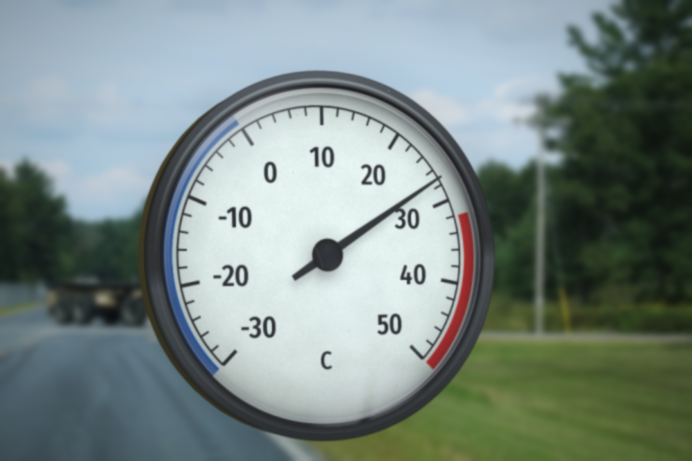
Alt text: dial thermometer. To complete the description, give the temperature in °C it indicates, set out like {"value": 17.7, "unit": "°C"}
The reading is {"value": 27, "unit": "°C"}
